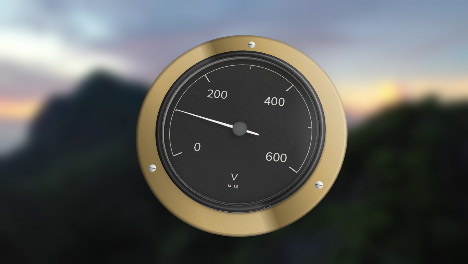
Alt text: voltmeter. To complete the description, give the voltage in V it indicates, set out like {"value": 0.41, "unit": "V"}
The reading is {"value": 100, "unit": "V"}
